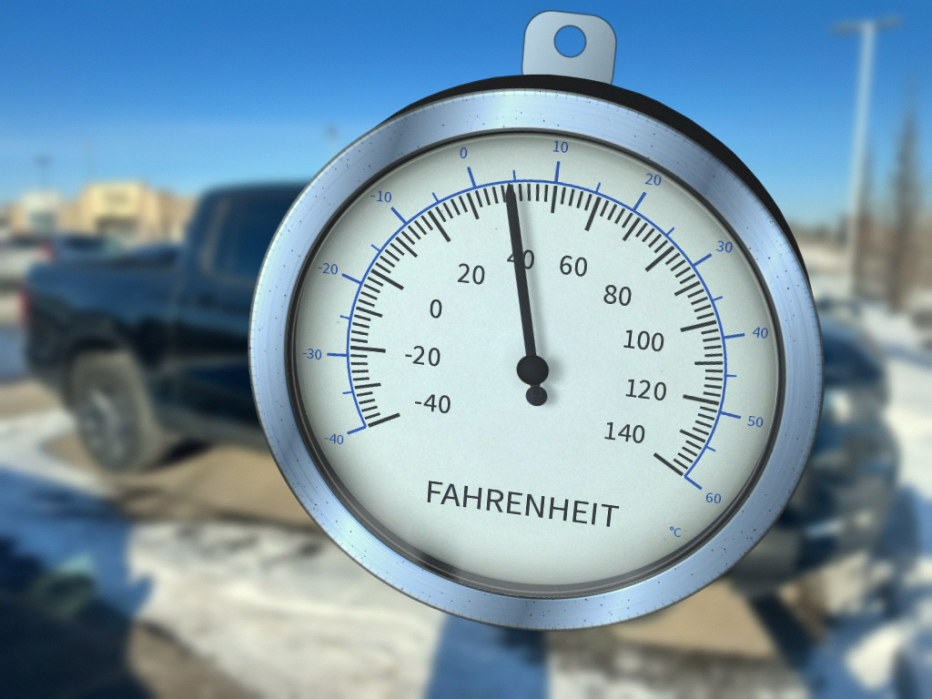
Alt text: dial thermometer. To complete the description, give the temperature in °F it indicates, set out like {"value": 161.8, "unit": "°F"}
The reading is {"value": 40, "unit": "°F"}
